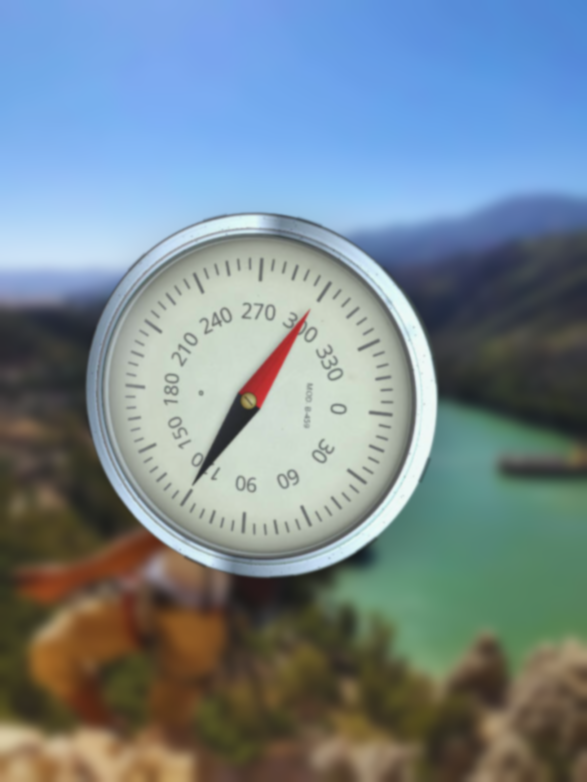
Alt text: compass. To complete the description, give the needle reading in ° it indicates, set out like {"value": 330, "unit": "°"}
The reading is {"value": 300, "unit": "°"}
